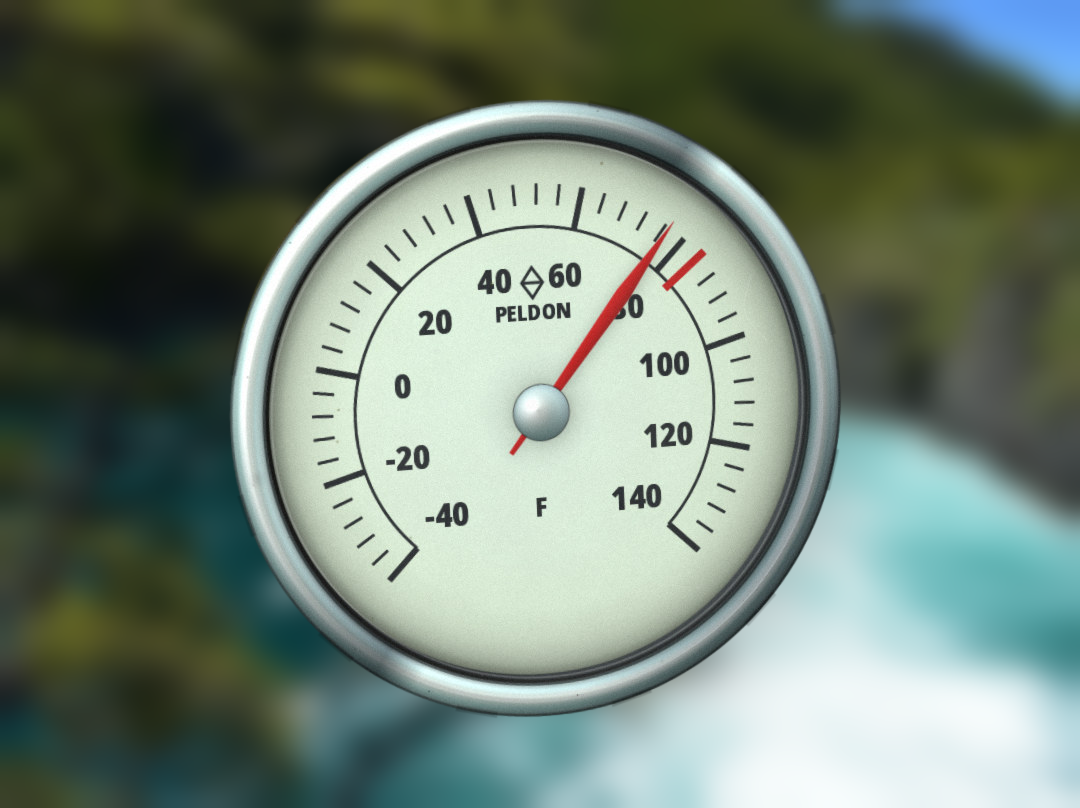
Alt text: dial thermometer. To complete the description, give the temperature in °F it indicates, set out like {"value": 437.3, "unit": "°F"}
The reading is {"value": 76, "unit": "°F"}
